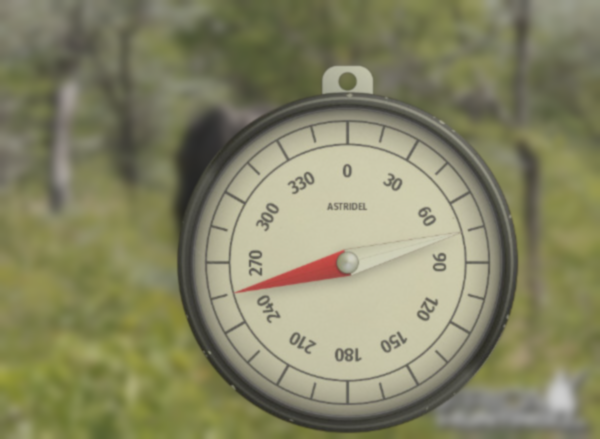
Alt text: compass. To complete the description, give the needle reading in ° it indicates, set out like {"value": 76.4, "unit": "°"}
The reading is {"value": 255, "unit": "°"}
